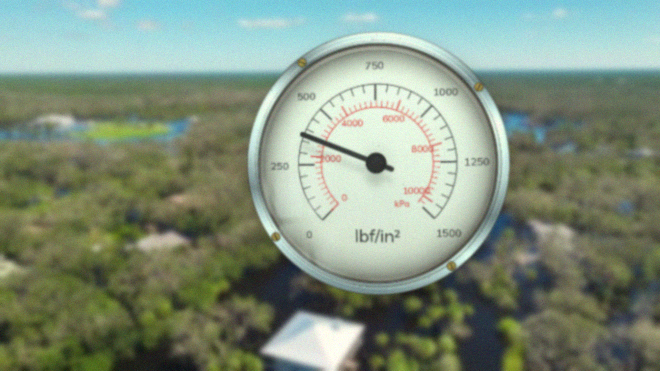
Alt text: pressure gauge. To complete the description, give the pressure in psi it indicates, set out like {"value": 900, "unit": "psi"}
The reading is {"value": 375, "unit": "psi"}
